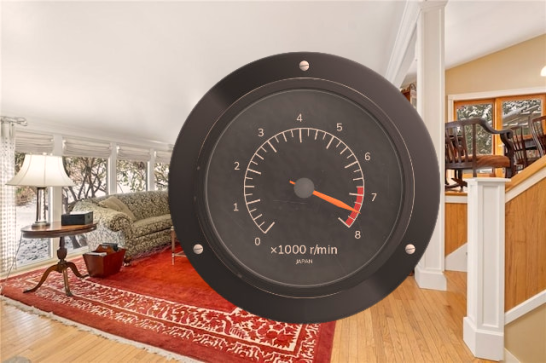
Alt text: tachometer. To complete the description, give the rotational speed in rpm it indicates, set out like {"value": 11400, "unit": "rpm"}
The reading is {"value": 7500, "unit": "rpm"}
